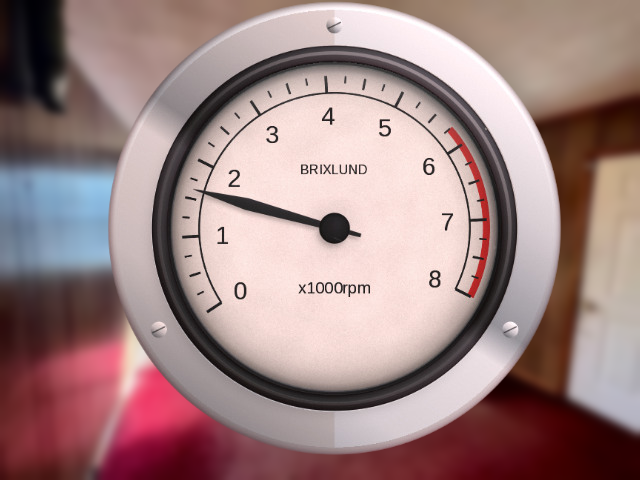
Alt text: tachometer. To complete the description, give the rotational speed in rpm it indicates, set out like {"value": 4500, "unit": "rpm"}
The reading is {"value": 1625, "unit": "rpm"}
